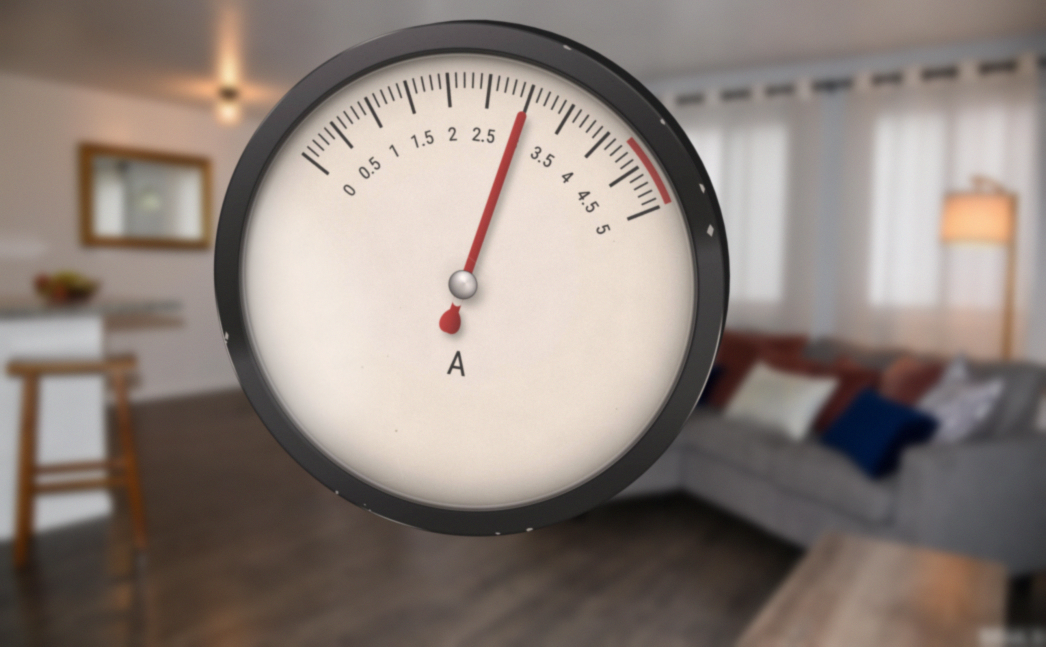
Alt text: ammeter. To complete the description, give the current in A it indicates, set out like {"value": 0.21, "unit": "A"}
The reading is {"value": 3, "unit": "A"}
